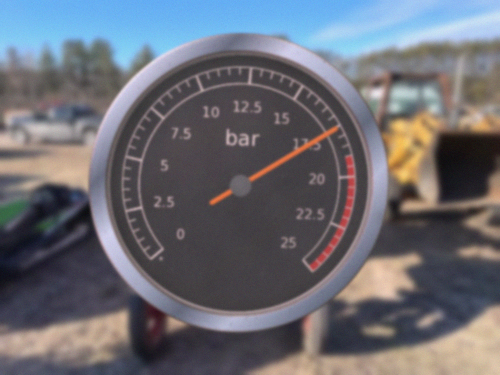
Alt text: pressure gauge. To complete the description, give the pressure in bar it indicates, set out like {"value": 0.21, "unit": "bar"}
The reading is {"value": 17.5, "unit": "bar"}
